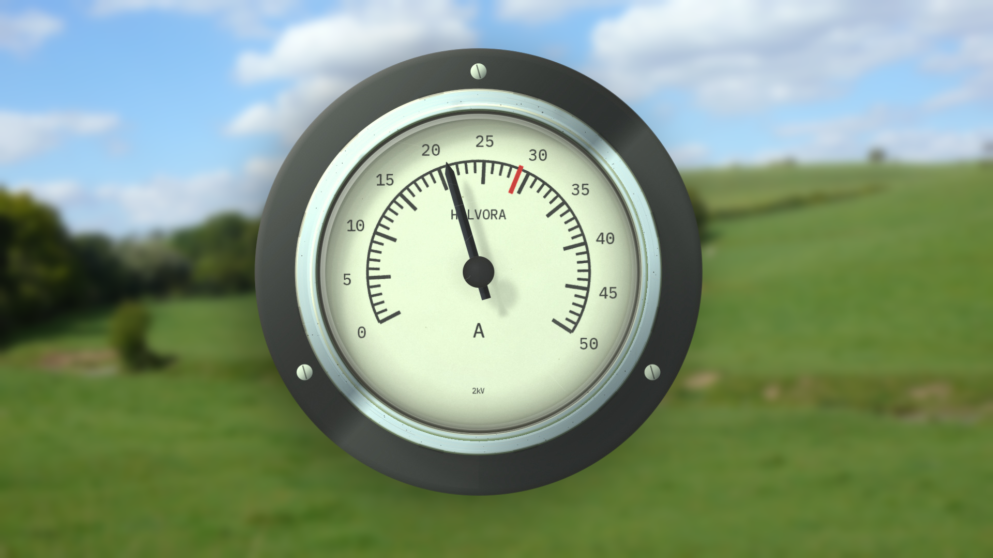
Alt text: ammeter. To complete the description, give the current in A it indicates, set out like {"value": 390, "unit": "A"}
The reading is {"value": 21, "unit": "A"}
